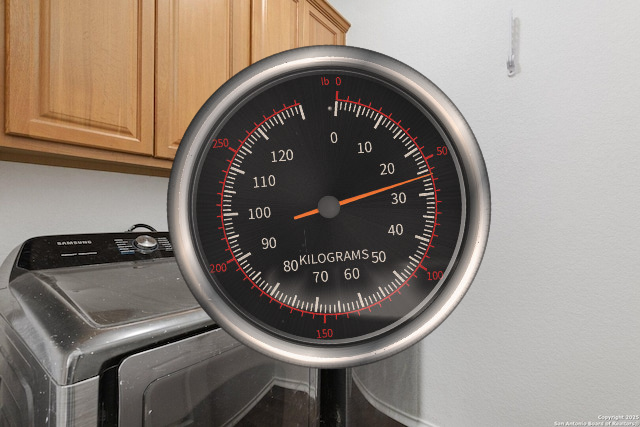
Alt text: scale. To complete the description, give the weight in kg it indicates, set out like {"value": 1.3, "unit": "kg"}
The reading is {"value": 26, "unit": "kg"}
